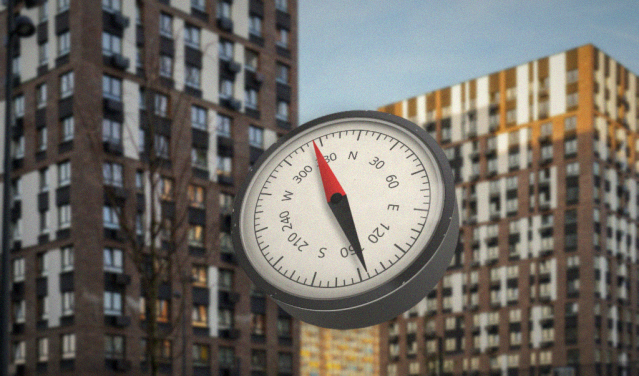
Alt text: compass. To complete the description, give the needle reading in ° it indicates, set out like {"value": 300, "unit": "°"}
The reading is {"value": 325, "unit": "°"}
